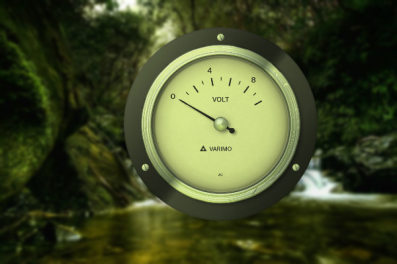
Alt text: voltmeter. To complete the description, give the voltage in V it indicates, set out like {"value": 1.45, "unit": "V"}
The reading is {"value": 0, "unit": "V"}
